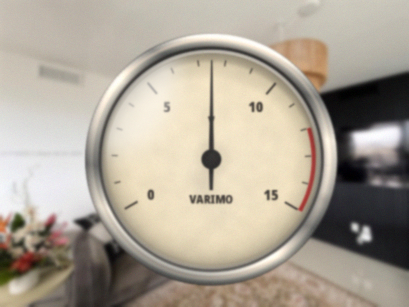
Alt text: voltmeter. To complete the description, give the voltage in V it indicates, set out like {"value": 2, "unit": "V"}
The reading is {"value": 7.5, "unit": "V"}
